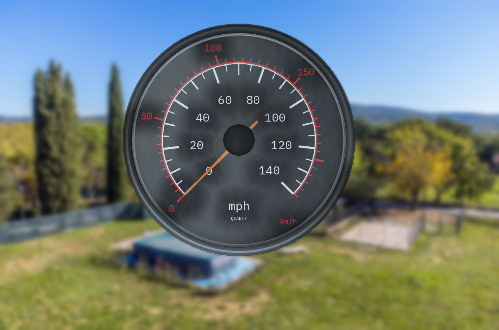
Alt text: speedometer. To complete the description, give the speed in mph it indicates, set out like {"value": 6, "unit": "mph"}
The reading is {"value": 0, "unit": "mph"}
